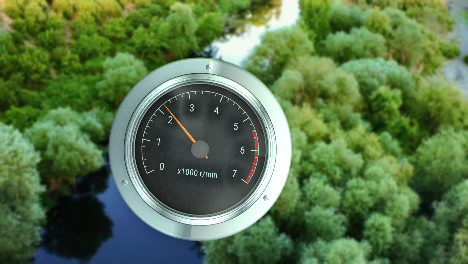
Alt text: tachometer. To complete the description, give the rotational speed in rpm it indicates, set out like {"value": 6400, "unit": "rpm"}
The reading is {"value": 2200, "unit": "rpm"}
